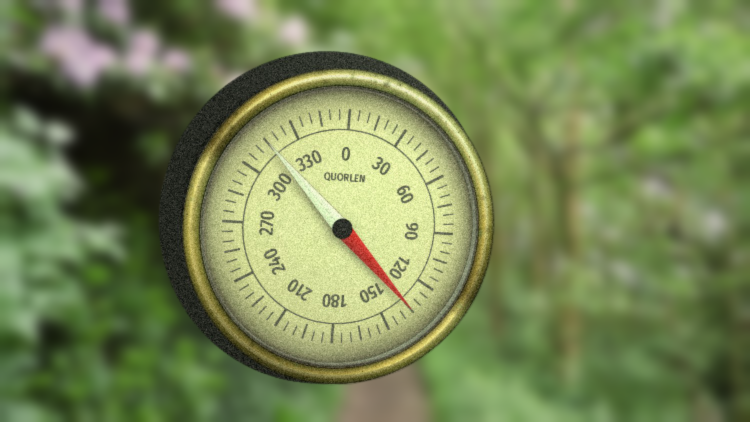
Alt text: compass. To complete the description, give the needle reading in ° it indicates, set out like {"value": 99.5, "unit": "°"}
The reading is {"value": 135, "unit": "°"}
